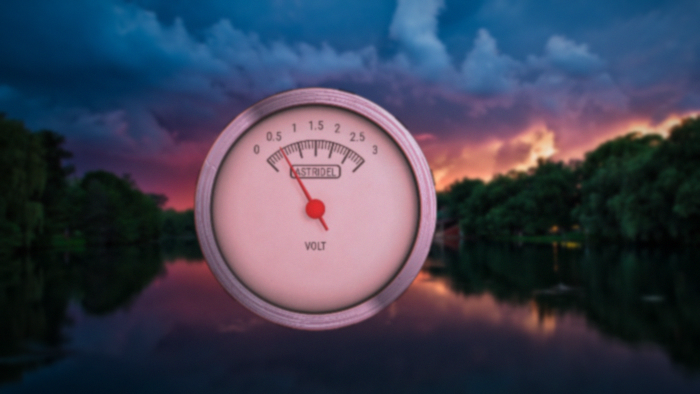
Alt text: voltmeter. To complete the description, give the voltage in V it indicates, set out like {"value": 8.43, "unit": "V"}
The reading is {"value": 0.5, "unit": "V"}
